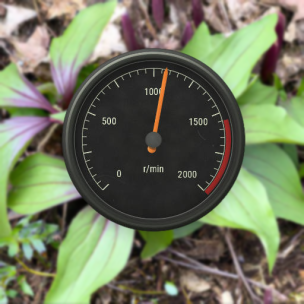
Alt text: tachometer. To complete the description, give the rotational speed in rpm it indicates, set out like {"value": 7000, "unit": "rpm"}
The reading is {"value": 1075, "unit": "rpm"}
